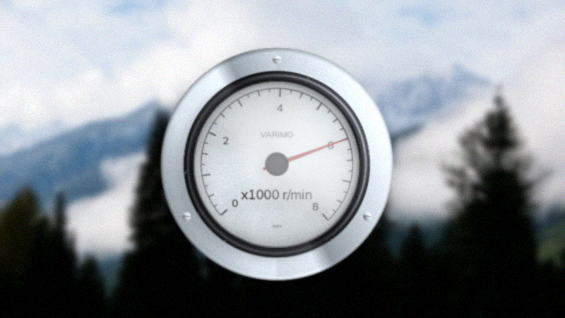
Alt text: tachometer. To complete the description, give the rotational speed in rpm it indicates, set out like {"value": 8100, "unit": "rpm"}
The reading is {"value": 6000, "unit": "rpm"}
